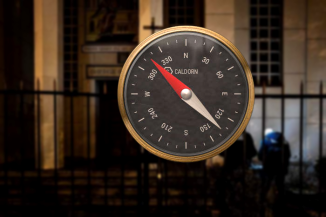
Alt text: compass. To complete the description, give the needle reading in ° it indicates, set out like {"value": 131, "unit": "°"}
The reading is {"value": 315, "unit": "°"}
